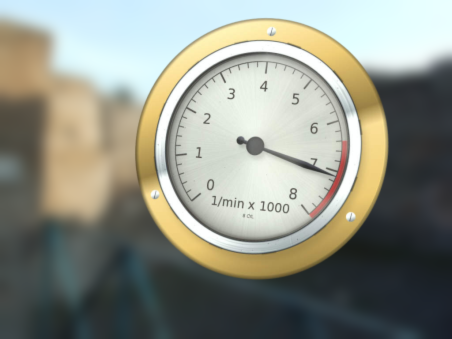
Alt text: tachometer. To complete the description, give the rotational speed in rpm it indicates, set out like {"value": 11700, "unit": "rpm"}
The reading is {"value": 7100, "unit": "rpm"}
